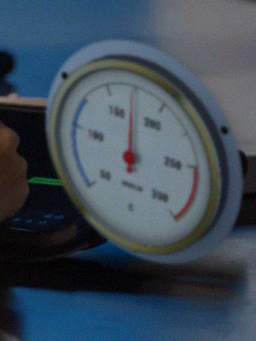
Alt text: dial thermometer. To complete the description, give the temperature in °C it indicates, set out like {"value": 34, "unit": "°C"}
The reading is {"value": 175, "unit": "°C"}
